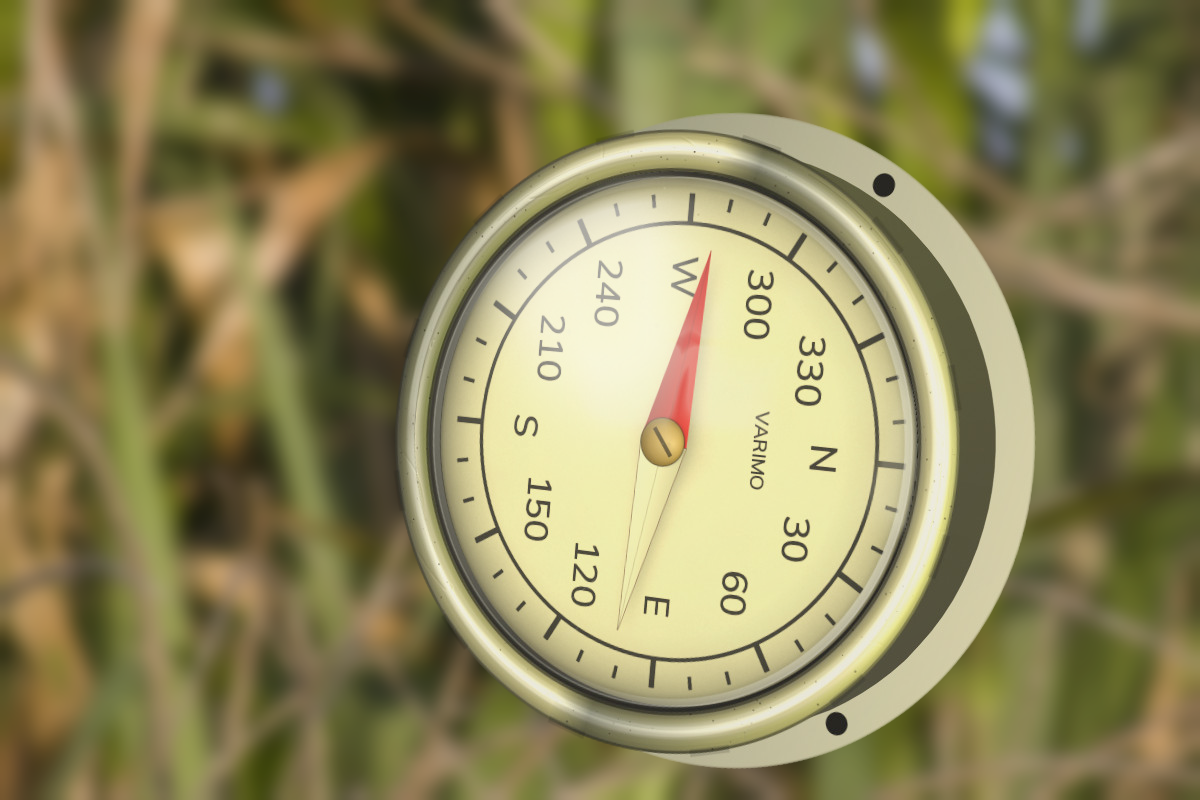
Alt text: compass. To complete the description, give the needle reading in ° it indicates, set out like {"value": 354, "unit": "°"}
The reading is {"value": 280, "unit": "°"}
